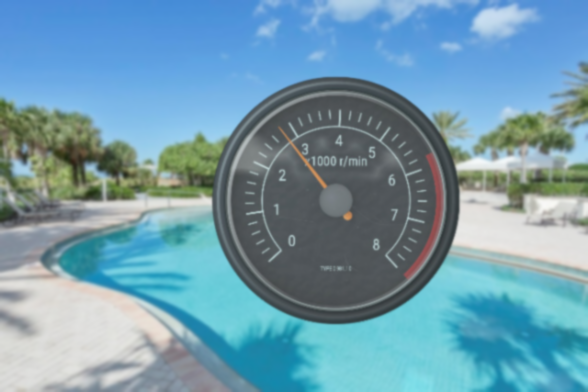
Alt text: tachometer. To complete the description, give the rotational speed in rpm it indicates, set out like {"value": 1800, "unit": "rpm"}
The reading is {"value": 2800, "unit": "rpm"}
